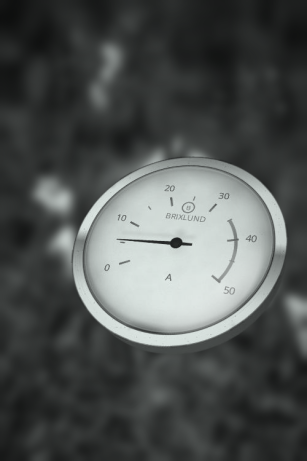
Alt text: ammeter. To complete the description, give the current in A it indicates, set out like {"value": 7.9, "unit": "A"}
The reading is {"value": 5, "unit": "A"}
